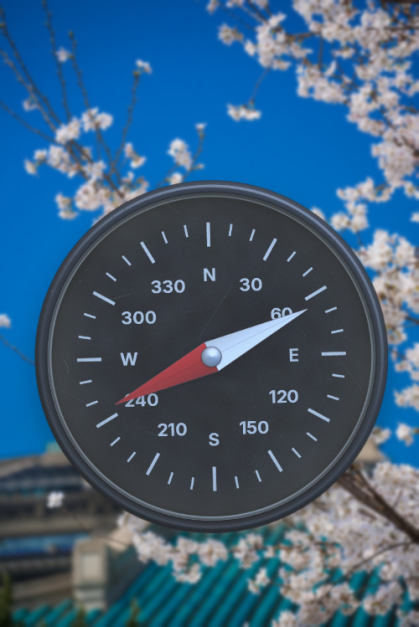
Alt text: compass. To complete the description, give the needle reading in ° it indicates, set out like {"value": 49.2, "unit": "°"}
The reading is {"value": 245, "unit": "°"}
